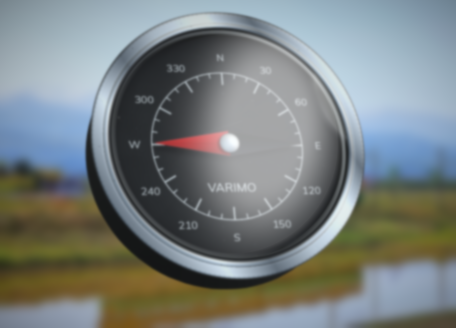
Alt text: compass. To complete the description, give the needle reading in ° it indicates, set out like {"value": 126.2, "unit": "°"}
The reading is {"value": 270, "unit": "°"}
